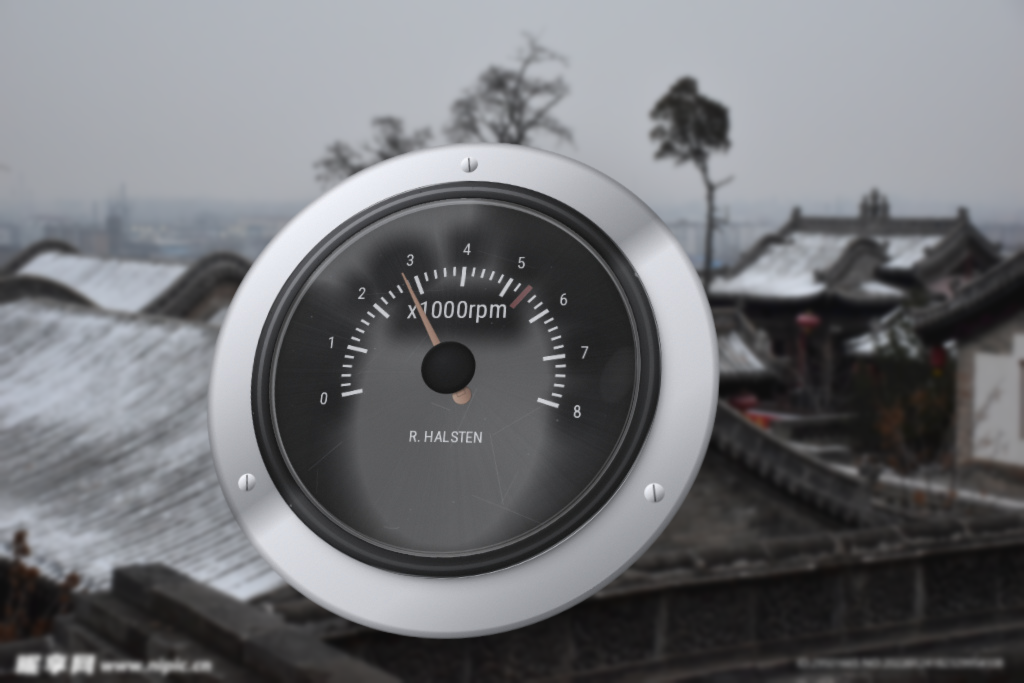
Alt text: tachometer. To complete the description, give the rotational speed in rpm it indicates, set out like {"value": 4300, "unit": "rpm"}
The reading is {"value": 2800, "unit": "rpm"}
